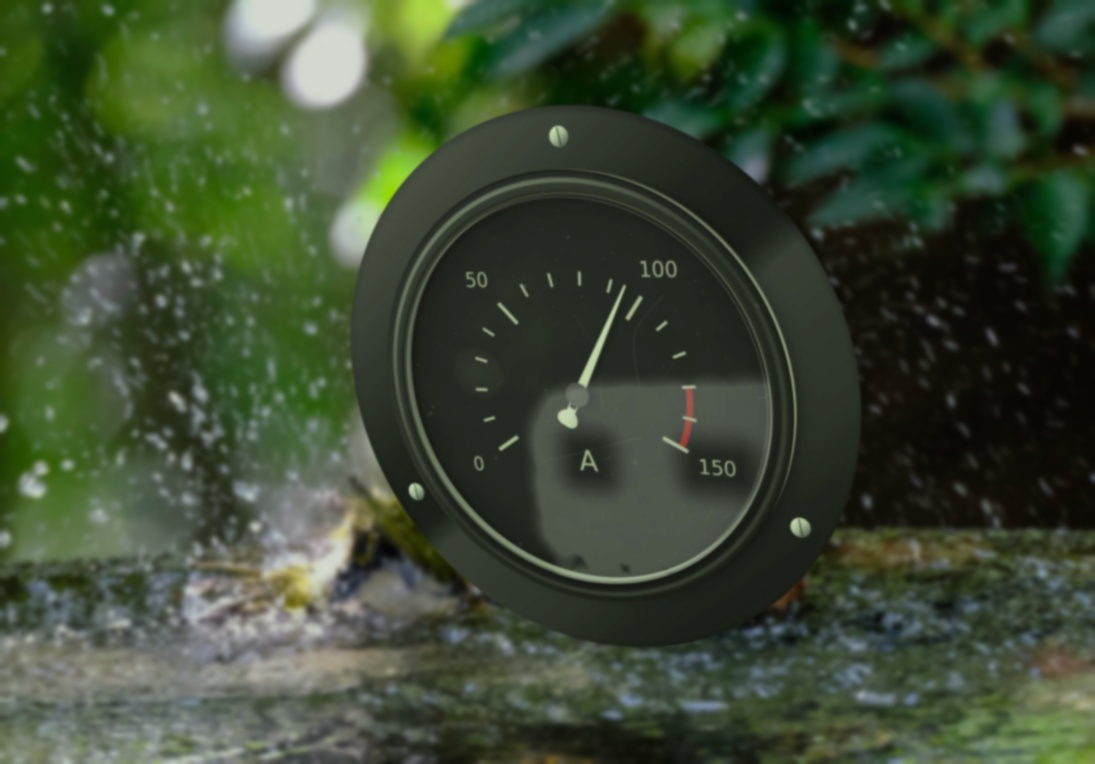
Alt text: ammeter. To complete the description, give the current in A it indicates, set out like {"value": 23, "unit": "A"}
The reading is {"value": 95, "unit": "A"}
